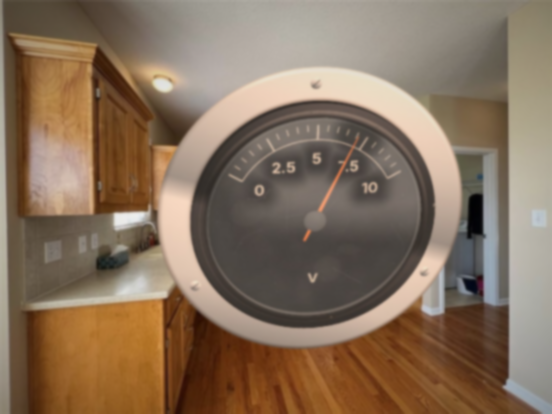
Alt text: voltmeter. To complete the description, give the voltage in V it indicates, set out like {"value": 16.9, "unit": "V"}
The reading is {"value": 7, "unit": "V"}
